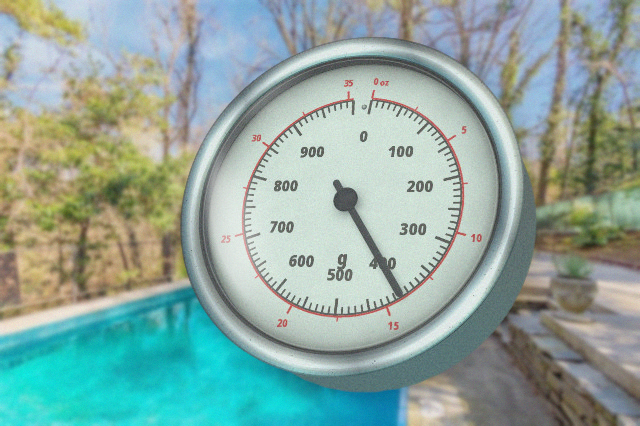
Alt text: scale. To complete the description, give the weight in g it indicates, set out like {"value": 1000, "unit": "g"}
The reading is {"value": 400, "unit": "g"}
